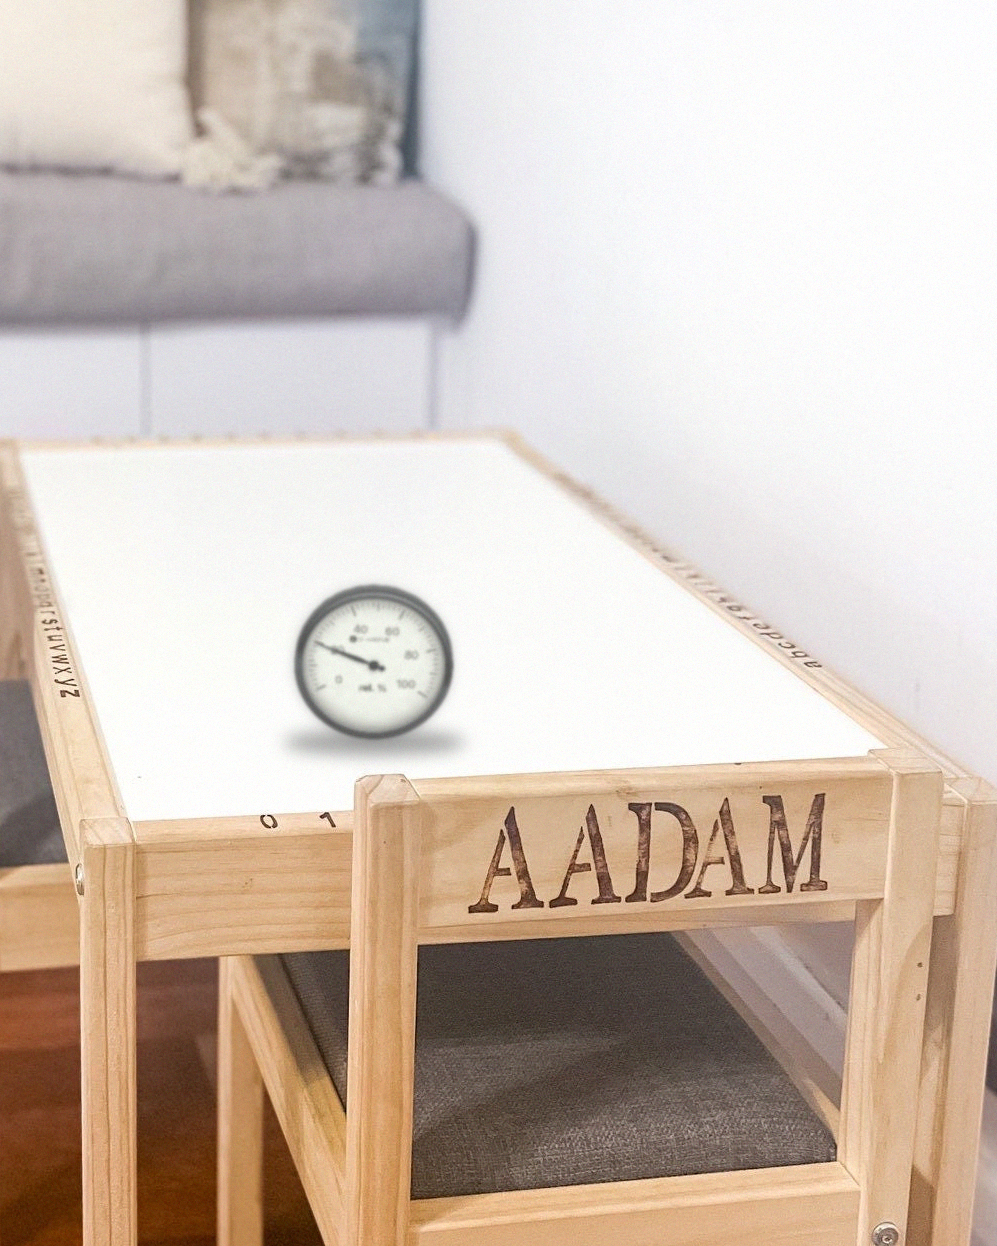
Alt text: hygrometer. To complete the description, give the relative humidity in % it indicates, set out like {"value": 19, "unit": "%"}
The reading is {"value": 20, "unit": "%"}
